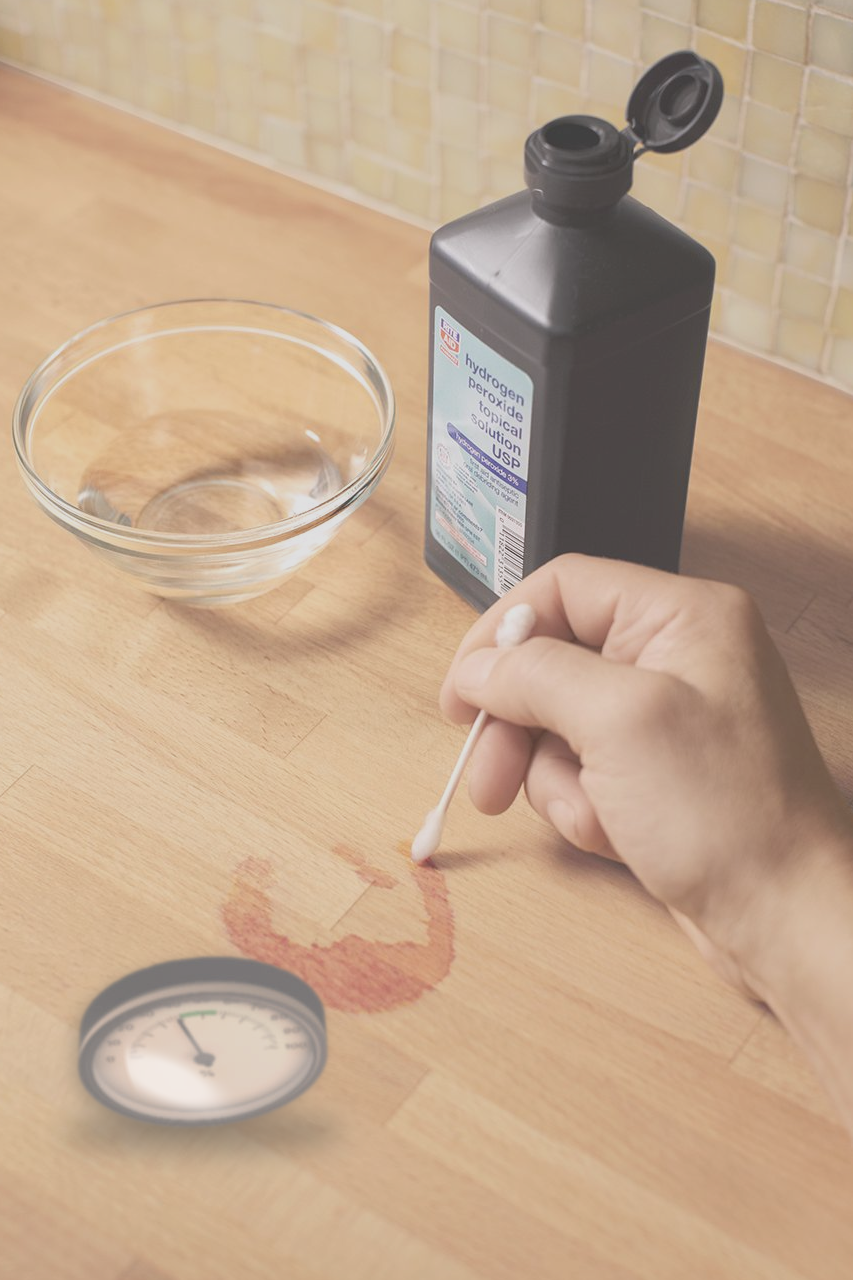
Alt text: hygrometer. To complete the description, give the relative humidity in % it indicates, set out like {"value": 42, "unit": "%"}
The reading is {"value": 40, "unit": "%"}
